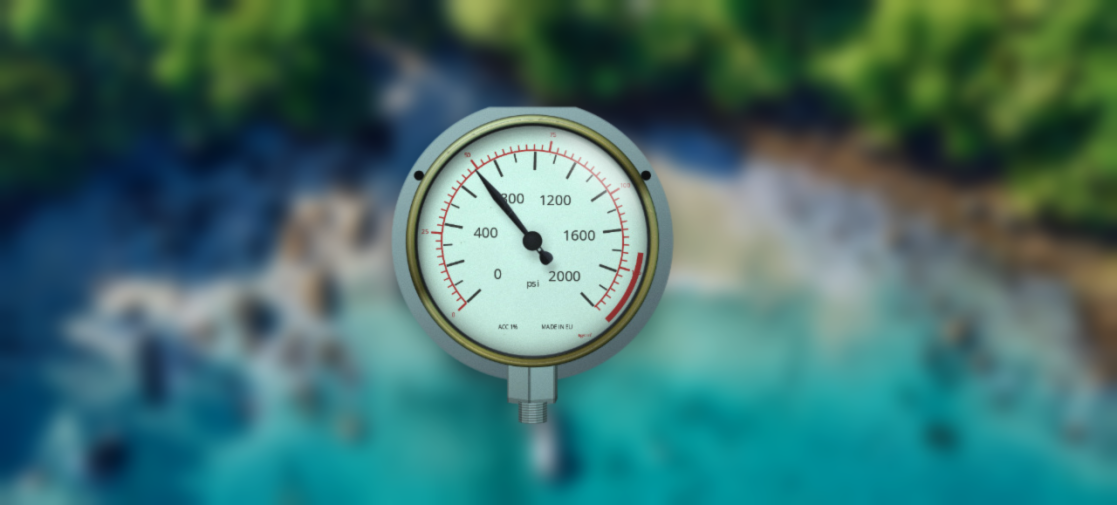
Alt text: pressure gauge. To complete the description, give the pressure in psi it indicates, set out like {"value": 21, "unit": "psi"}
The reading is {"value": 700, "unit": "psi"}
